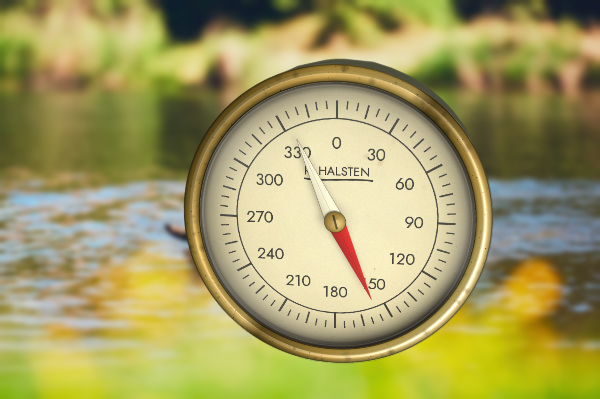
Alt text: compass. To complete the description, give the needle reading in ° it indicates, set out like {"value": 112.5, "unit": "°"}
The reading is {"value": 155, "unit": "°"}
